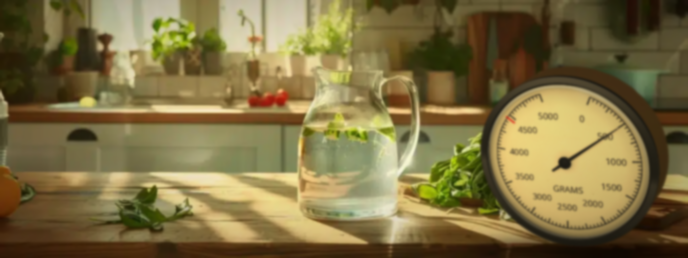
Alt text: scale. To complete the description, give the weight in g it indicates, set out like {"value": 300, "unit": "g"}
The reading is {"value": 500, "unit": "g"}
